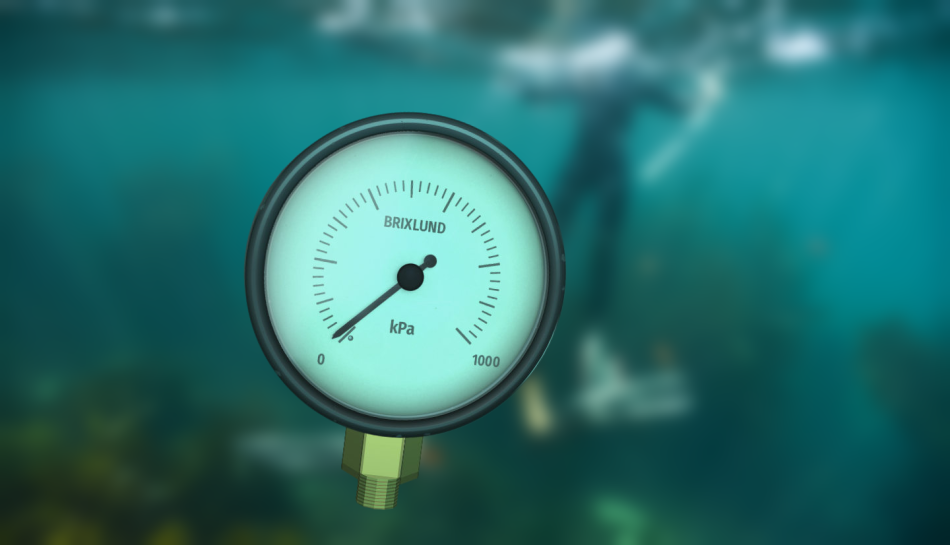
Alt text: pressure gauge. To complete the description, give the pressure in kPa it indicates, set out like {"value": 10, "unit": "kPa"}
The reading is {"value": 20, "unit": "kPa"}
